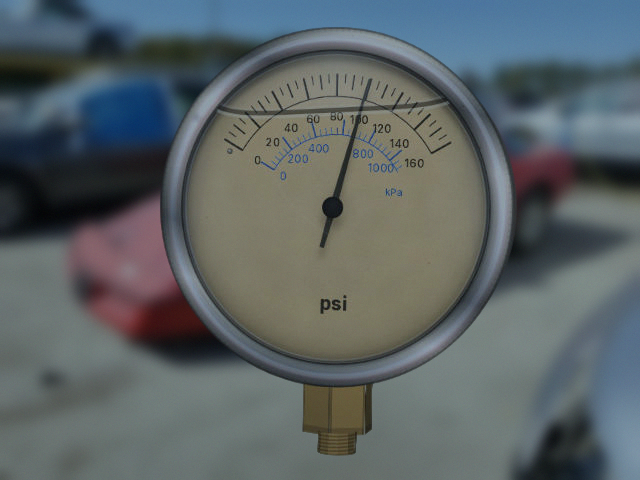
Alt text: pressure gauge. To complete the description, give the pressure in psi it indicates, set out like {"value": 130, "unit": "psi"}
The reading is {"value": 100, "unit": "psi"}
